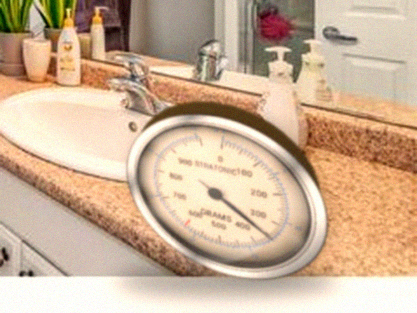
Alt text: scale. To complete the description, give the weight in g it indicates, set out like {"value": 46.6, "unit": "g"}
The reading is {"value": 350, "unit": "g"}
